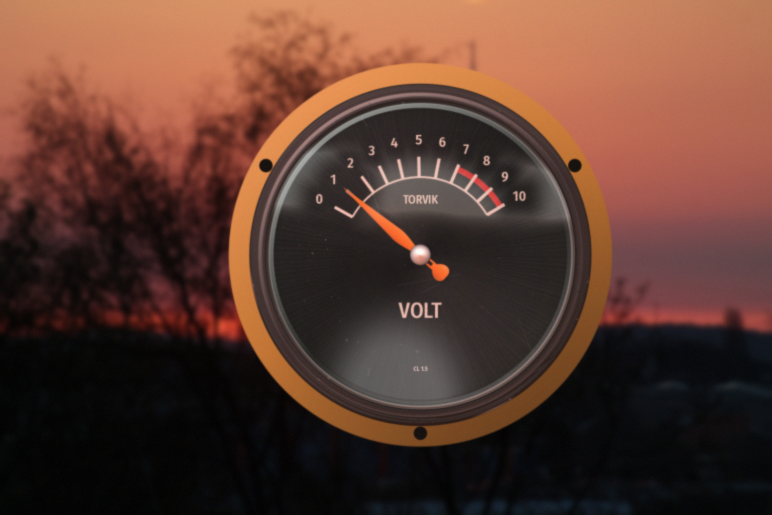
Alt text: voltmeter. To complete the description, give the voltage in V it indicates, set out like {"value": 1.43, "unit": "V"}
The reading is {"value": 1, "unit": "V"}
